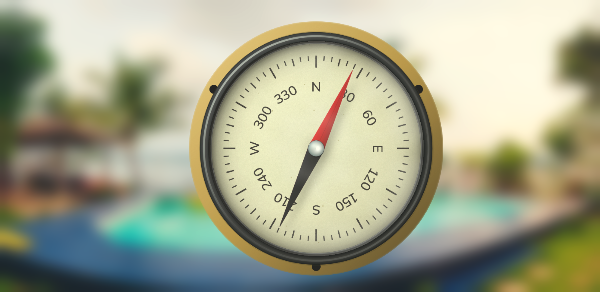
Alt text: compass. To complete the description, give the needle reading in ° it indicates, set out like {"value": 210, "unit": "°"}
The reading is {"value": 25, "unit": "°"}
